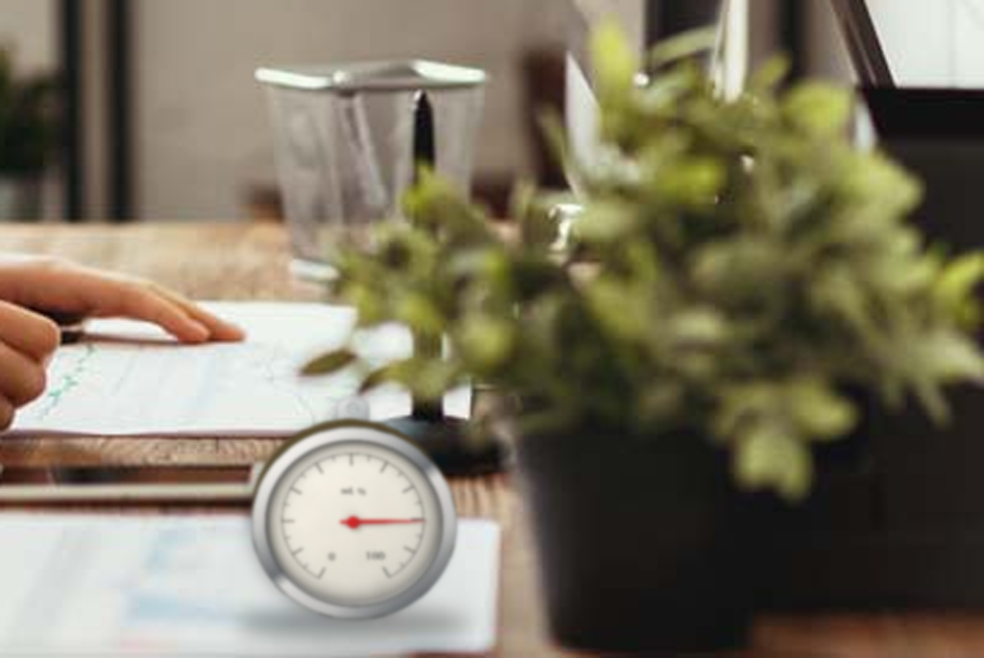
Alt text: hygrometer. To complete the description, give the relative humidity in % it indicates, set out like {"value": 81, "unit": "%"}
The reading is {"value": 80, "unit": "%"}
